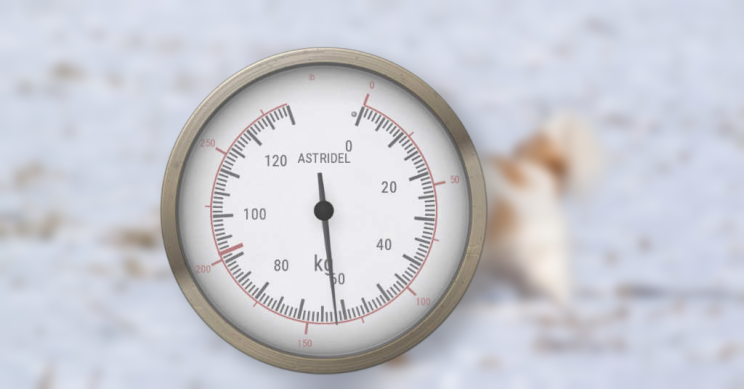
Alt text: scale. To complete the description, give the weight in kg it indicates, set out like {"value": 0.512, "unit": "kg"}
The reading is {"value": 62, "unit": "kg"}
